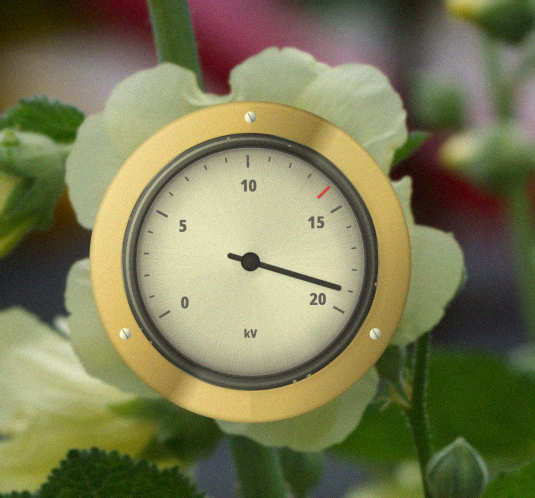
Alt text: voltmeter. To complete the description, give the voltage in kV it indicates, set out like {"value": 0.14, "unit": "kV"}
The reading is {"value": 19, "unit": "kV"}
